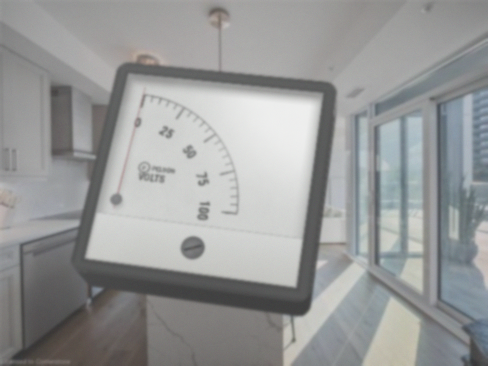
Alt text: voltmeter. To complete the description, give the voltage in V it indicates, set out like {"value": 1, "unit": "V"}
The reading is {"value": 0, "unit": "V"}
